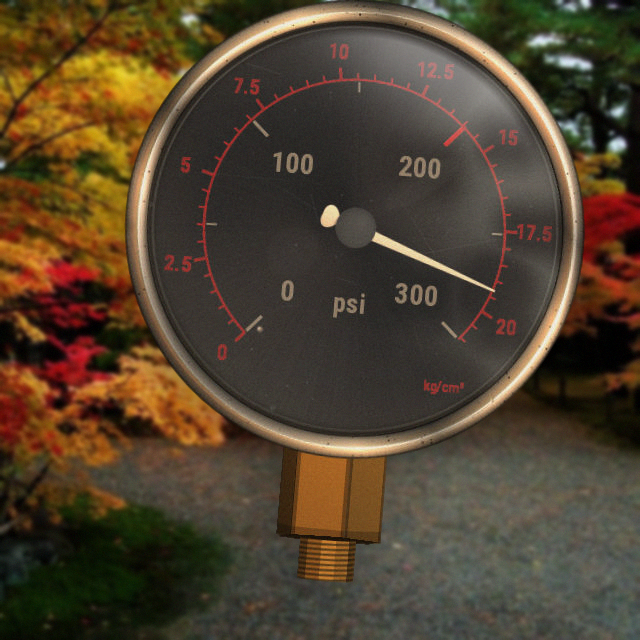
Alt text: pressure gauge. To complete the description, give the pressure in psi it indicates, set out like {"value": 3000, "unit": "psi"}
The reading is {"value": 275, "unit": "psi"}
